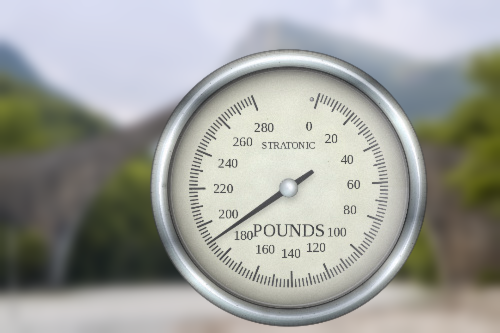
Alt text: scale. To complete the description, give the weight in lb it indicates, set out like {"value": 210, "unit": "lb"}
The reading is {"value": 190, "unit": "lb"}
